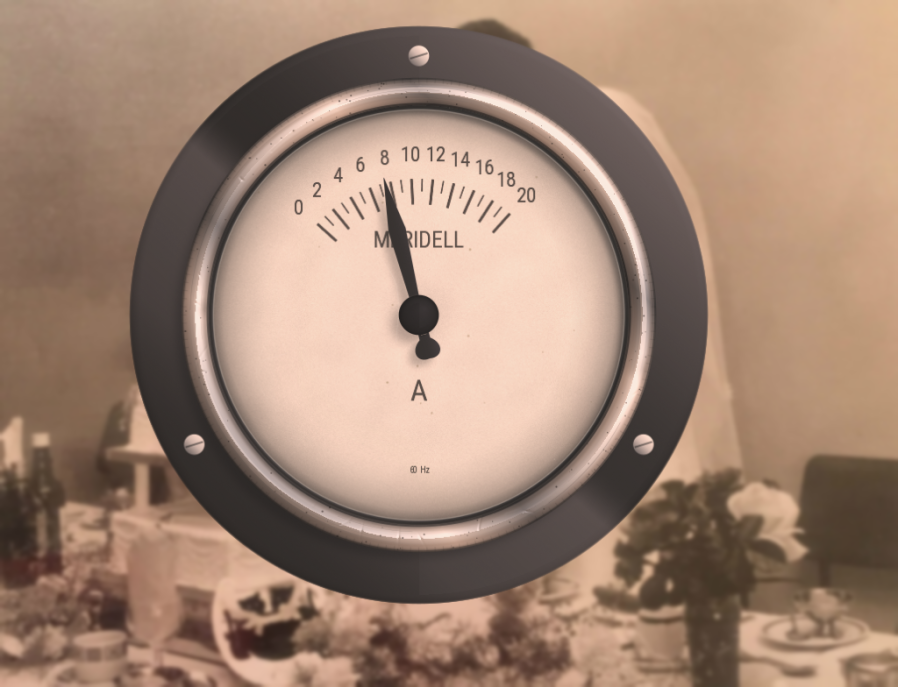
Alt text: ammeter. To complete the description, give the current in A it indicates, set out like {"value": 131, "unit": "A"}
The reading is {"value": 7.5, "unit": "A"}
